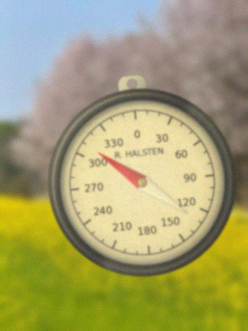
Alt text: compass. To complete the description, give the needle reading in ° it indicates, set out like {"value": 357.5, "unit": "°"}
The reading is {"value": 310, "unit": "°"}
